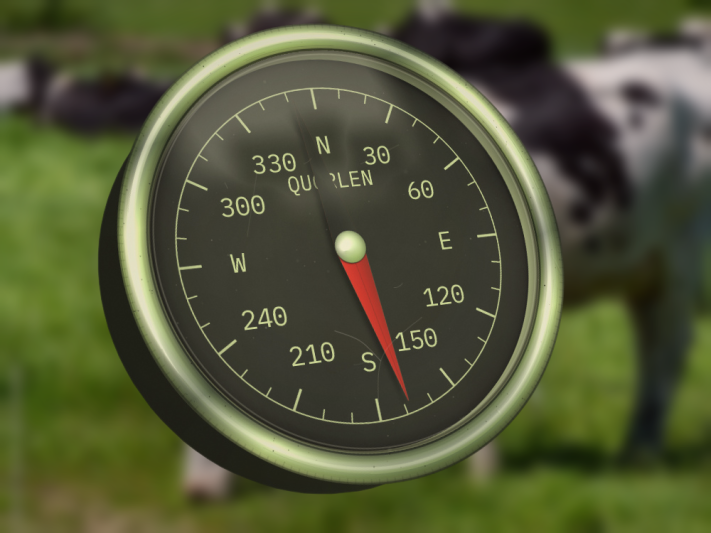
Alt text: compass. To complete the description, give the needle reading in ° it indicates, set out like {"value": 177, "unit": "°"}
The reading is {"value": 170, "unit": "°"}
